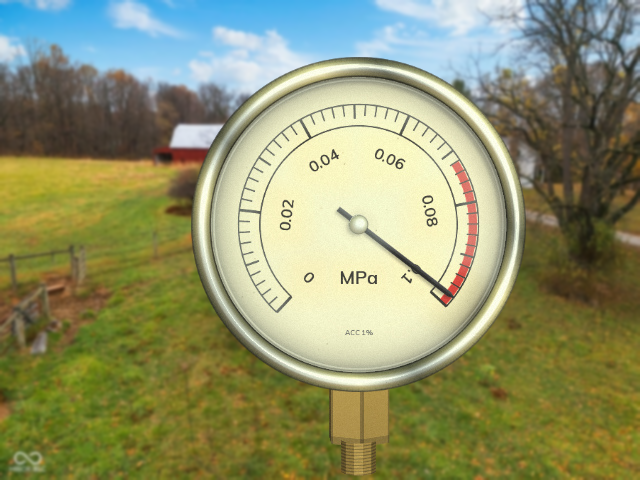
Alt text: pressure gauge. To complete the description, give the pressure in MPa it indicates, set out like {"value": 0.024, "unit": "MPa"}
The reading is {"value": 0.098, "unit": "MPa"}
